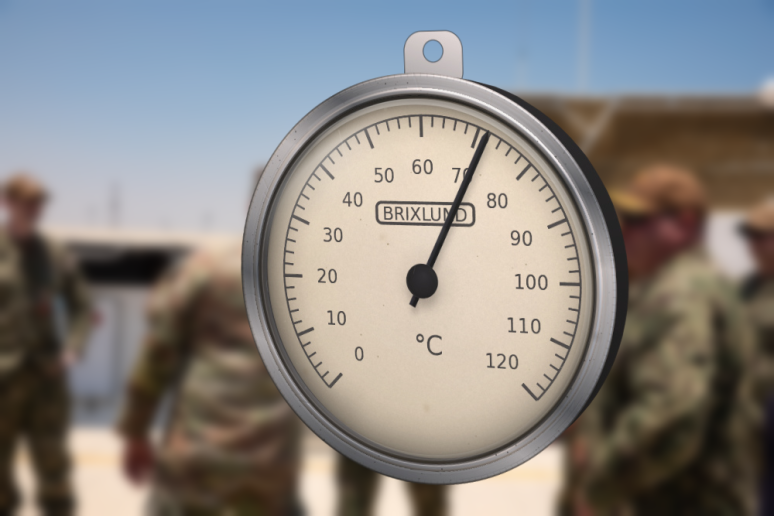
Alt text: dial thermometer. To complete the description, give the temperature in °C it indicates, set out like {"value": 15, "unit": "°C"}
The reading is {"value": 72, "unit": "°C"}
